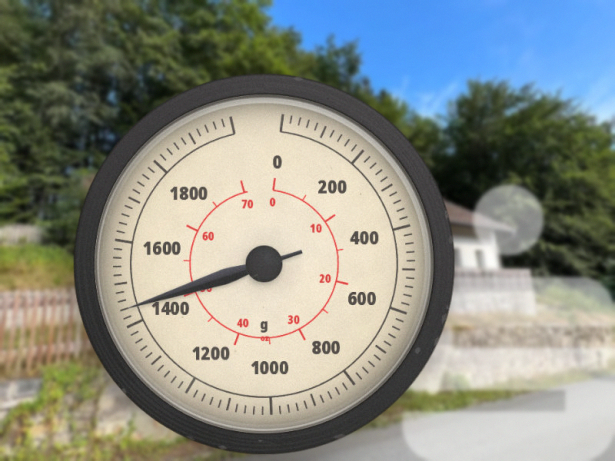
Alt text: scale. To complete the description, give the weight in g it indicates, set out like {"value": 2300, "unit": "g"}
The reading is {"value": 1440, "unit": "g"}
